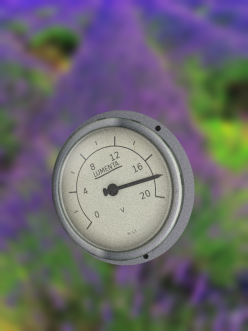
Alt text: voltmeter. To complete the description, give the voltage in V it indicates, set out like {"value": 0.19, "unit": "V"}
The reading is {"value": 18, "unit": "V"}
